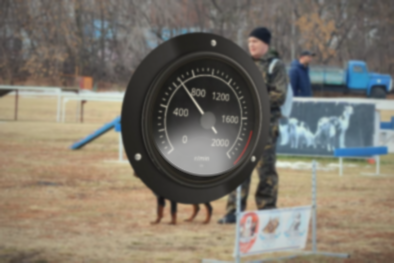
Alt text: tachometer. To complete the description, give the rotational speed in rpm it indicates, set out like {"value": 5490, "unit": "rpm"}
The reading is {"value": 650, "unit": "rpm"}
